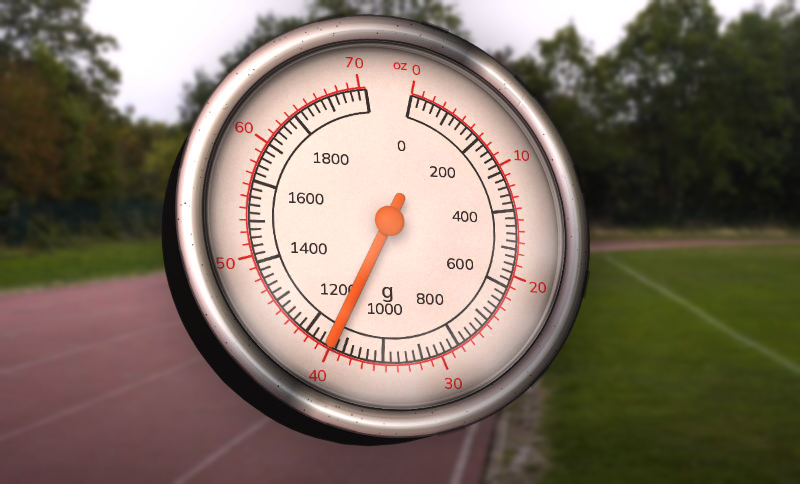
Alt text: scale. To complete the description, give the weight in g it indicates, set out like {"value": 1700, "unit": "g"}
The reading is {"value": 1140, "unit": "g"}
